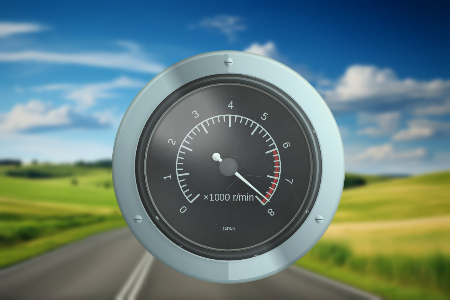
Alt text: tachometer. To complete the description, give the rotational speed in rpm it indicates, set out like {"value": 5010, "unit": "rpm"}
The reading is {"value": 7800, "unit": "rpm"}
